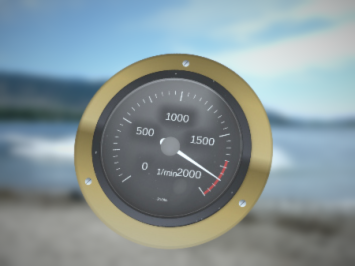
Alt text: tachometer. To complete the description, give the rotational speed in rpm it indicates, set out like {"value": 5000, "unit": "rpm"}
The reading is {"value": 1850, "unit": "rpm"}
